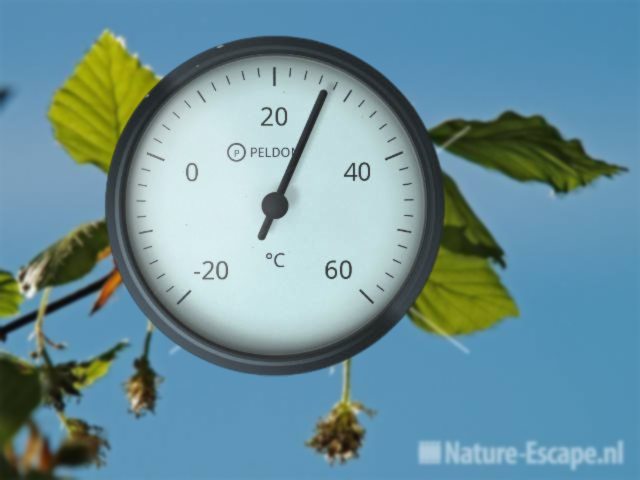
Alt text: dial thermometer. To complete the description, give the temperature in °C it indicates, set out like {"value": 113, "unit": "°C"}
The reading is {"value": 27, "unit": "°C"}
